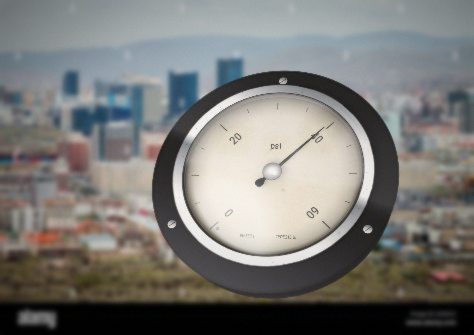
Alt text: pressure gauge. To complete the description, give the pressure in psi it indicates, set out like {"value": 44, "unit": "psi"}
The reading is {"value": 40, "unit": "psi"}
